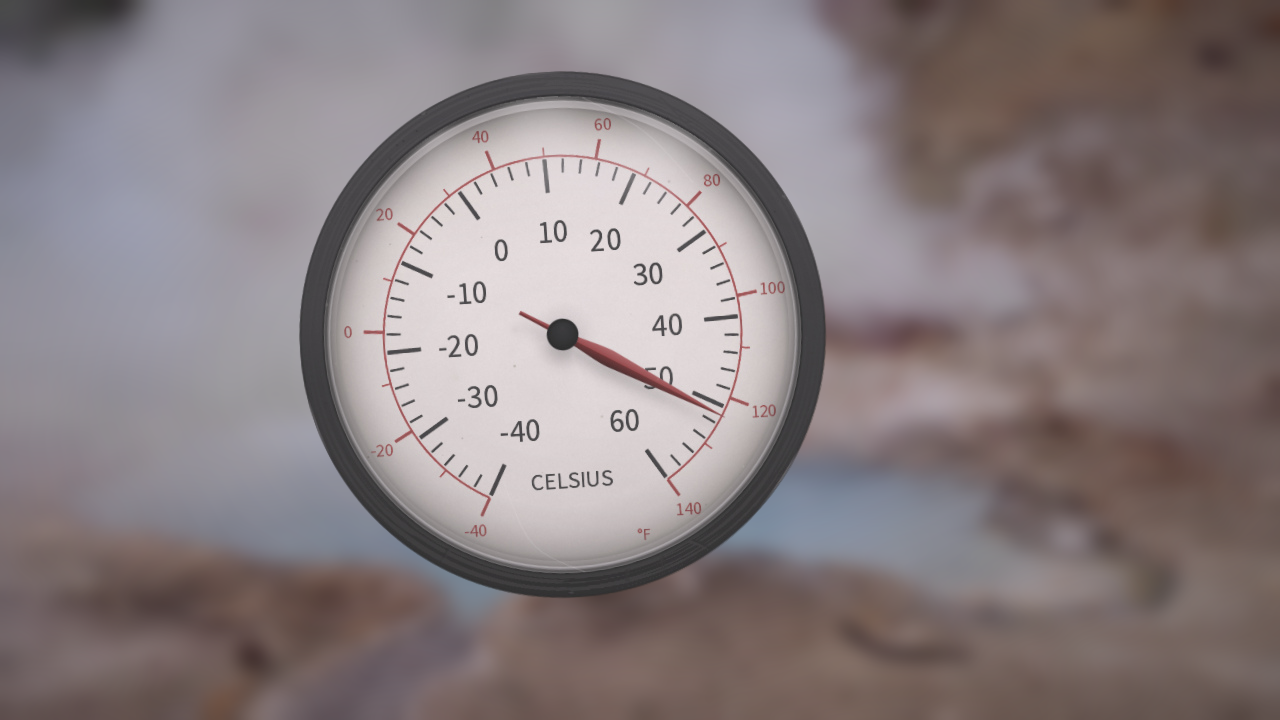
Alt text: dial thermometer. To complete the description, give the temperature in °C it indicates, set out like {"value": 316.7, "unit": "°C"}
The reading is {"value": 51, "unit": "°C"}
